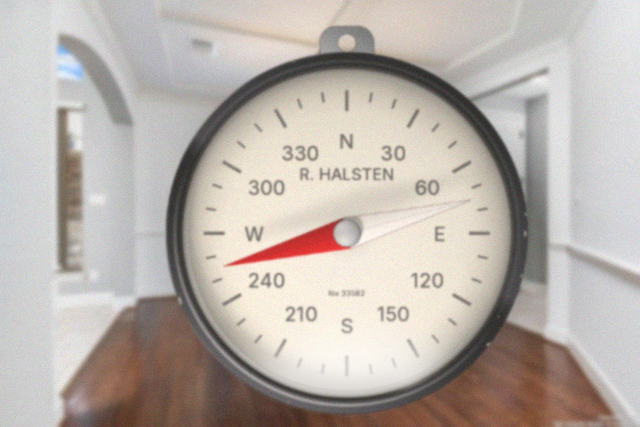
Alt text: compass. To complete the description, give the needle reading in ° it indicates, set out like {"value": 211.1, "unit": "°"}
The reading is {"value": 255, "unit": "°"}
